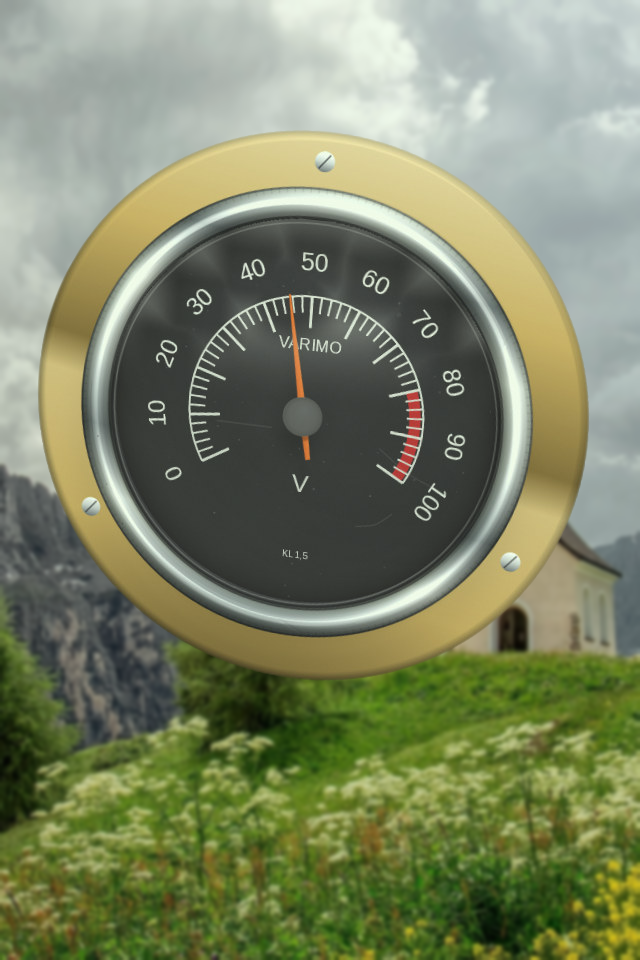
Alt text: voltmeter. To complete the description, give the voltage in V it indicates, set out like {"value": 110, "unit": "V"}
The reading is {"value": 46, "unit": "V"}
